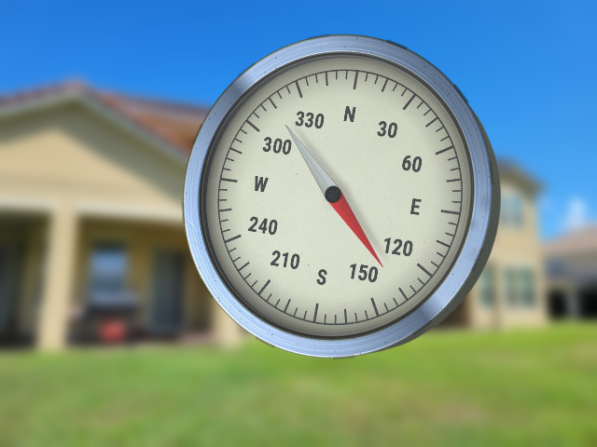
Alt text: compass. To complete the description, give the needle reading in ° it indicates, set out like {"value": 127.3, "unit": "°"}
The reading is {"value": 135, "unit": "°"}
